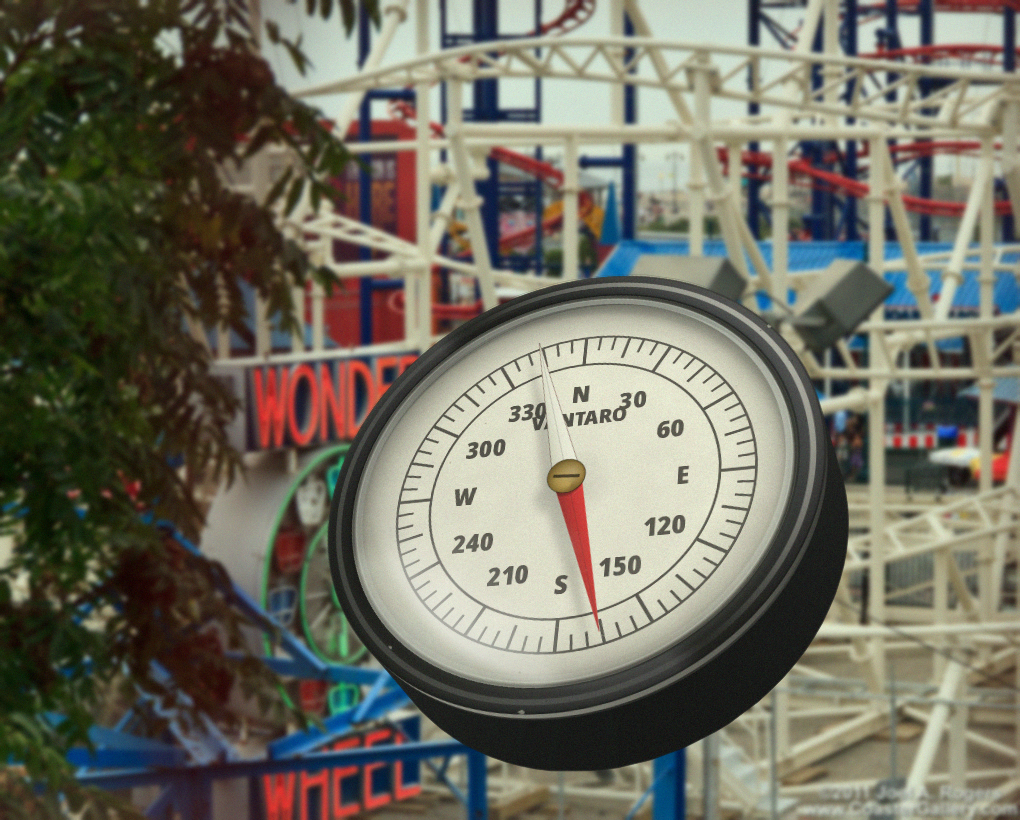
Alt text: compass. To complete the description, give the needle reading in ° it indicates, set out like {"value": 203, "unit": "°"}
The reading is {"value": 165, "unit": "°"}
